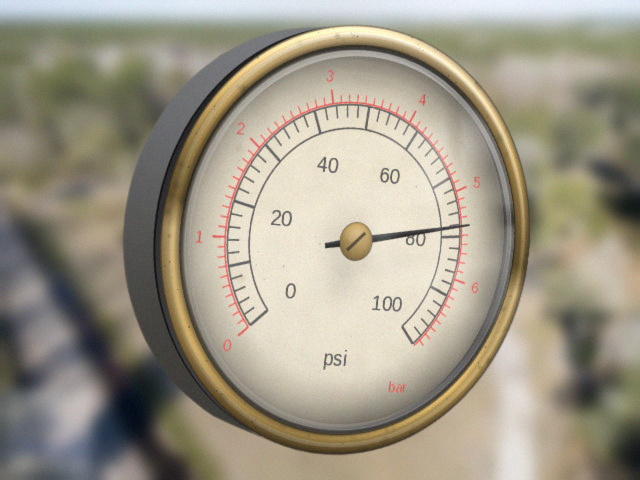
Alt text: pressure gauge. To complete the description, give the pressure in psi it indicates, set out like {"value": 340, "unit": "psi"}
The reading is {"value": 78, "unit": "psi"}
